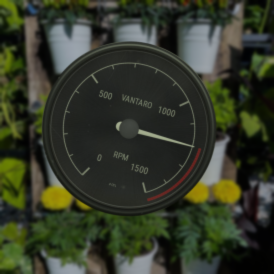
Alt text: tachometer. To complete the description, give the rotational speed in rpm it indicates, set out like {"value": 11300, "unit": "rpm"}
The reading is {"value": 1200, "unit": "rpm"}
